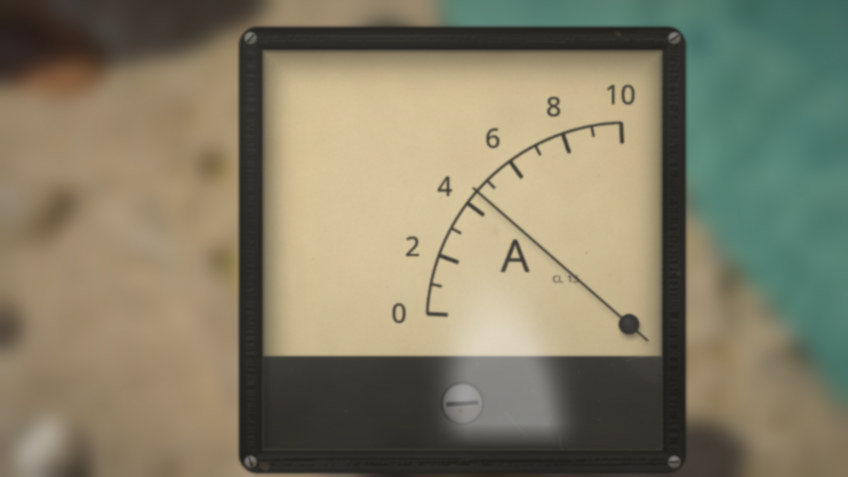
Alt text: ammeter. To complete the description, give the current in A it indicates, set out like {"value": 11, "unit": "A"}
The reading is {"value": 4.5, "unit": "A"}
